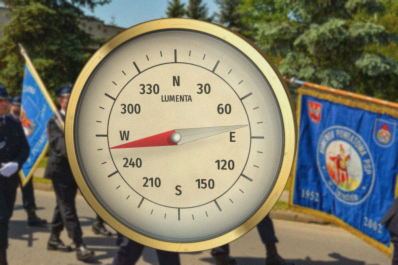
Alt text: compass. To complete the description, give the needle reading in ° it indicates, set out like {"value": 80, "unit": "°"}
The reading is {"value": 260, "unit": "°"}
